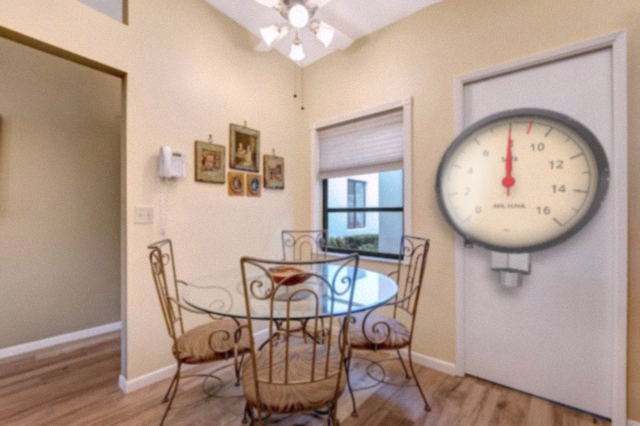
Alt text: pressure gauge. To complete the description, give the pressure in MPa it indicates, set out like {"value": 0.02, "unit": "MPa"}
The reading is {"value": 8, "unit": "MPa"}
